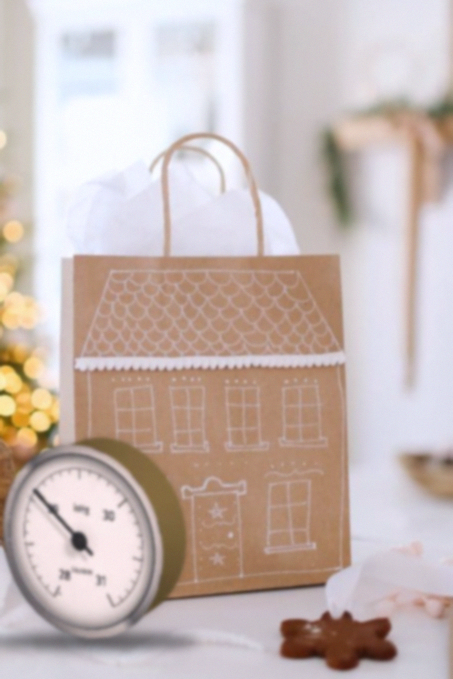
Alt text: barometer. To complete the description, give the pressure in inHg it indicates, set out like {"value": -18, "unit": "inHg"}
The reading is {"value": 29, "unit": "inHg"}
